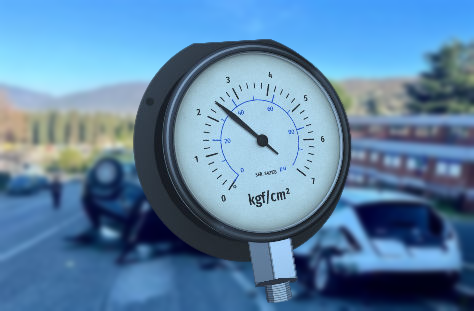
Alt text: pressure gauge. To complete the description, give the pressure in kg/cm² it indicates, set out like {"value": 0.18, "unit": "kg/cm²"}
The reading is {"value": 2.4, "unit": "kg/cm²"}
